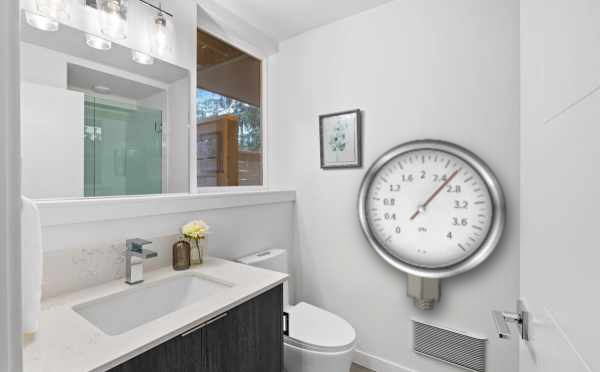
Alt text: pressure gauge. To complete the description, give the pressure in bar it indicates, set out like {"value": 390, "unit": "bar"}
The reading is {"value": 2.6, "unit": "bar"}
